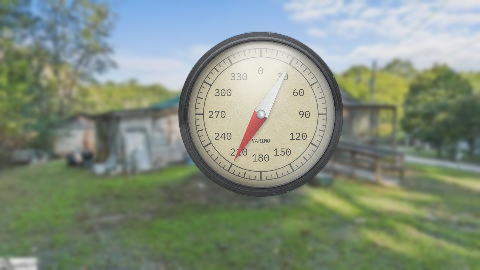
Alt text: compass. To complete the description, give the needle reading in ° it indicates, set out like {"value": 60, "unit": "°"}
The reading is {"value": 210, "unit": "°"}
